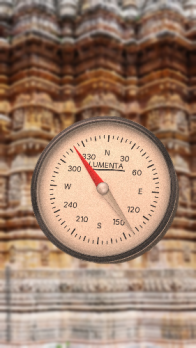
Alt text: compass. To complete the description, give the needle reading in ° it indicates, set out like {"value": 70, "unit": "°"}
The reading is {"value": 320, "unit": "°"}
